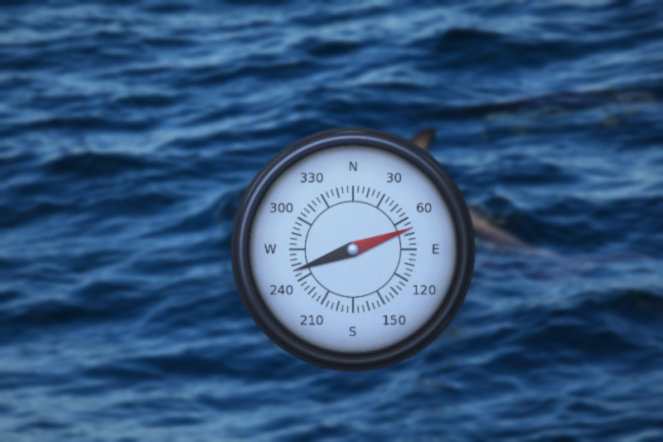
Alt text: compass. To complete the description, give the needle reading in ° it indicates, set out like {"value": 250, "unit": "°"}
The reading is {"value": 70, "unit": "°"}
